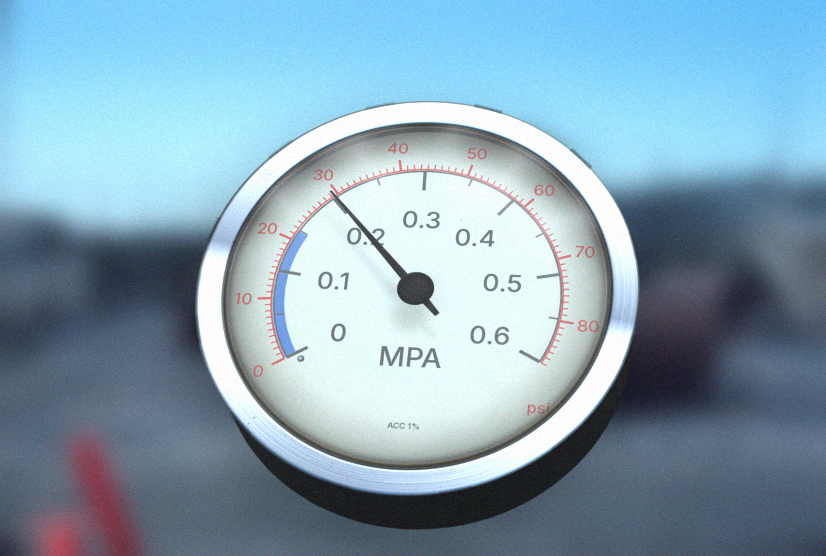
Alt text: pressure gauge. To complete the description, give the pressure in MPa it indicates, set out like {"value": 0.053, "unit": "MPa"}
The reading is {"value": 0.2, "unit": "MPa"}
